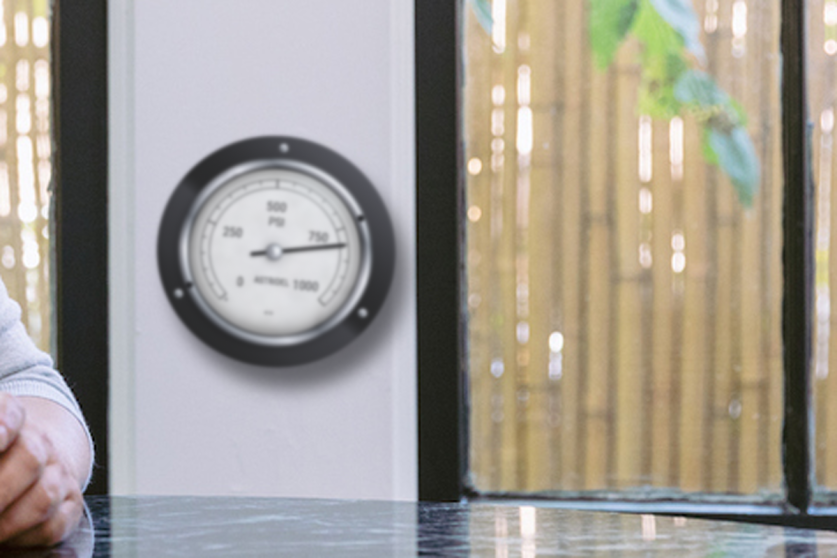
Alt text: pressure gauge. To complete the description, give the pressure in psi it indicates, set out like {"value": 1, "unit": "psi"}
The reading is {"value": 800, "unit": "psi"}
